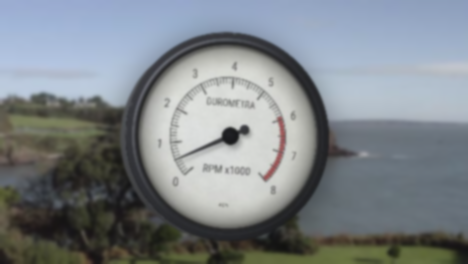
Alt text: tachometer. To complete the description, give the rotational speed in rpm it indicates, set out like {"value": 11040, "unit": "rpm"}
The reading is {"value": 500, "unit": "rpm"}
